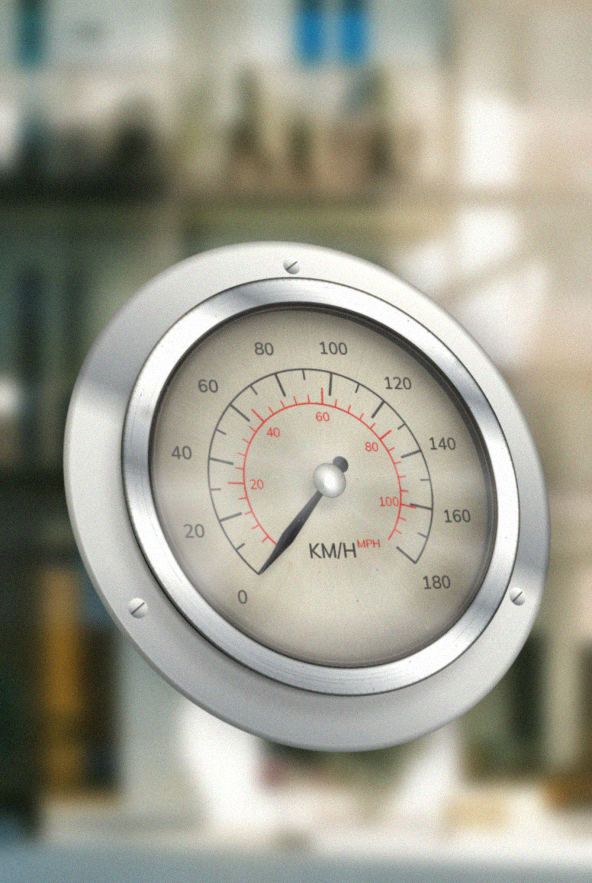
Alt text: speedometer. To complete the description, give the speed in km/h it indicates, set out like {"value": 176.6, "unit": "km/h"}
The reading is {"value": 0, "unit": "km/h"}
